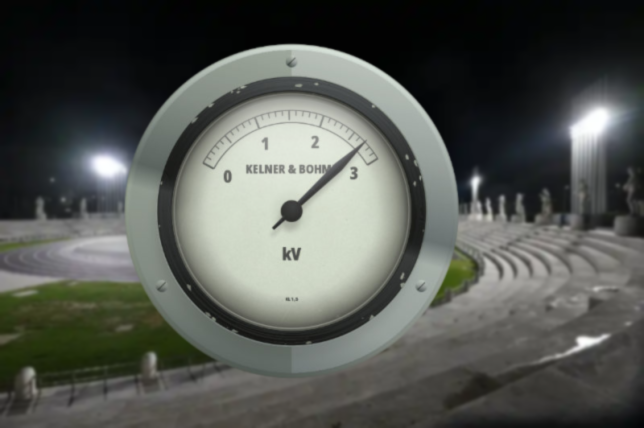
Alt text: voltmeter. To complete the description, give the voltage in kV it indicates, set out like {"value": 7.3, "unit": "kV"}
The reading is {"value": 2.7, "unit": "kV"}
